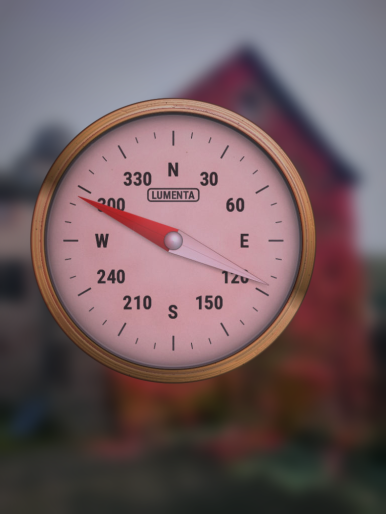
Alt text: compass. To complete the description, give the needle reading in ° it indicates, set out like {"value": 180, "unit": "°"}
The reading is {"value": 295, "unit": "°"}
